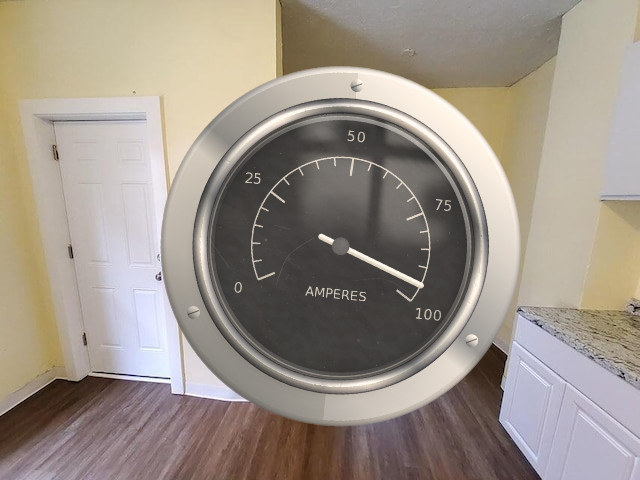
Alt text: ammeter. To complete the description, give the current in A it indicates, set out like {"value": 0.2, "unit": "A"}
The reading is {"value": 95, "unit": "A"}
